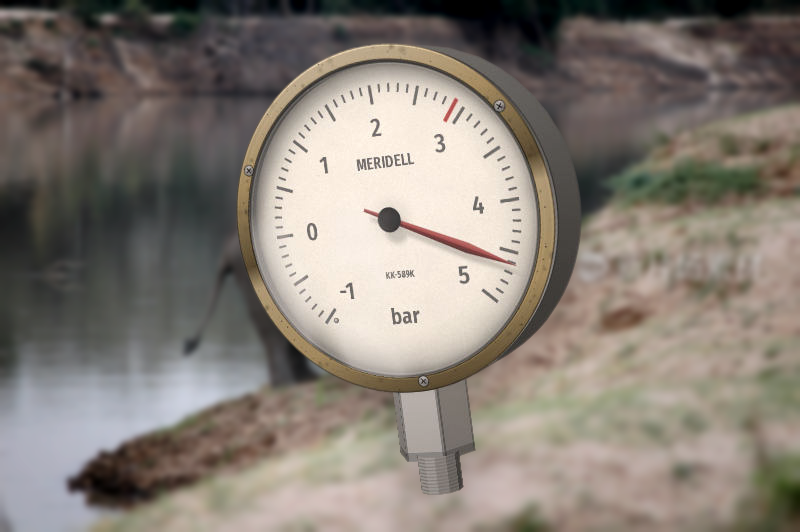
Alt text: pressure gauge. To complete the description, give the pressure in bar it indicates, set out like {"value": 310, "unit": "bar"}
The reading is {"value": 4.6, "unit": "bar"}
